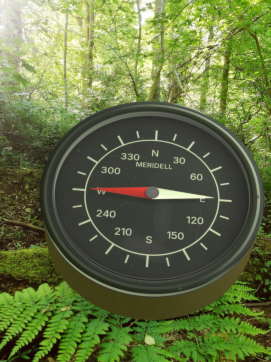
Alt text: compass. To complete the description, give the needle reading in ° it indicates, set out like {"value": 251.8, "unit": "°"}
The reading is {"value": 270, "unit": "°"}
